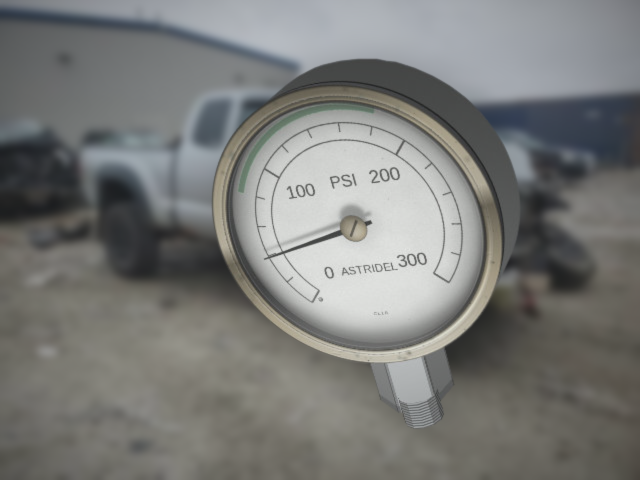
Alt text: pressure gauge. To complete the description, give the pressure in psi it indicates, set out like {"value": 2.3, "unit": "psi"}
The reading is {"value": 40, "unit": "psi"}
